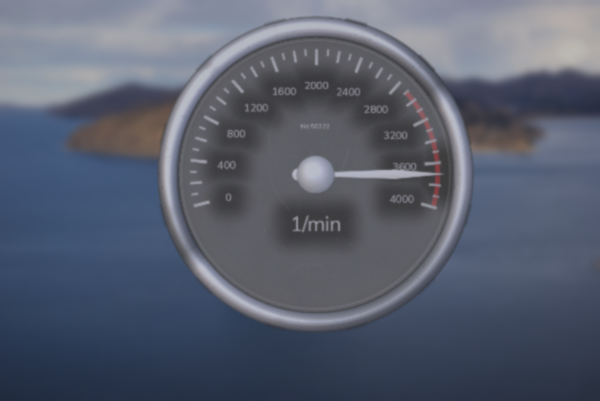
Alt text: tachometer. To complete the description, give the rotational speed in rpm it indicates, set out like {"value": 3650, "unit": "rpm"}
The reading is {"value": 3700, "unit": "rpm"}
